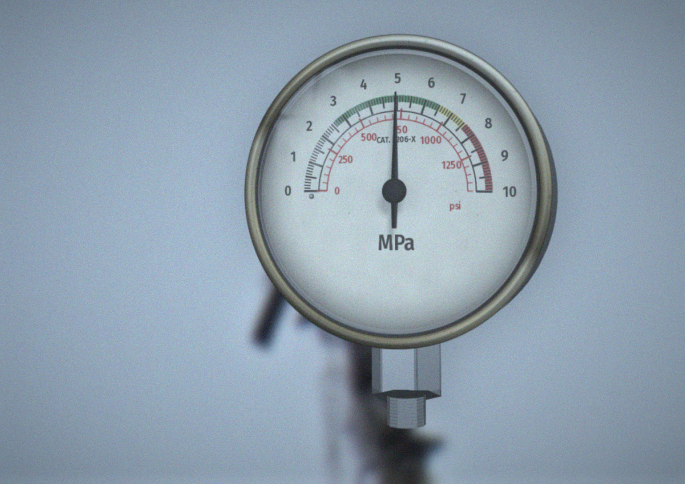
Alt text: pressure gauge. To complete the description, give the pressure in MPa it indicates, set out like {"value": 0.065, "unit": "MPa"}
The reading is {"value": 5, "unit": "MPa"}
